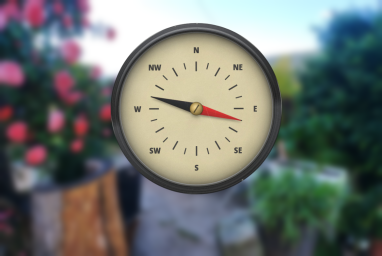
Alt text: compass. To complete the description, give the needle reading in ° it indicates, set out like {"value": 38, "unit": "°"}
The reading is {"value": 105, "unit": "°"}
